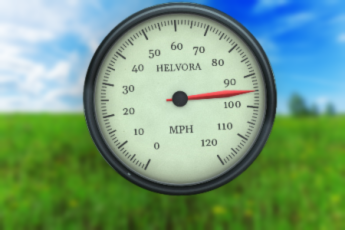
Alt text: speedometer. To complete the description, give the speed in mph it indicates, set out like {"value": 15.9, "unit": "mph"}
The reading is {"value": 95, "unit": "mph"}
